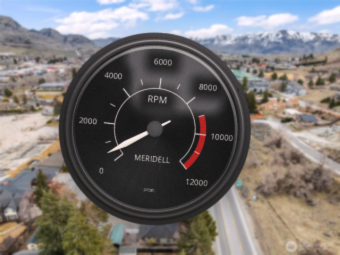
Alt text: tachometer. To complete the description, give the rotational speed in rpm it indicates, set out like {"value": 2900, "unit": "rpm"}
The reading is {"value": 500, "unit": "rpm"}
